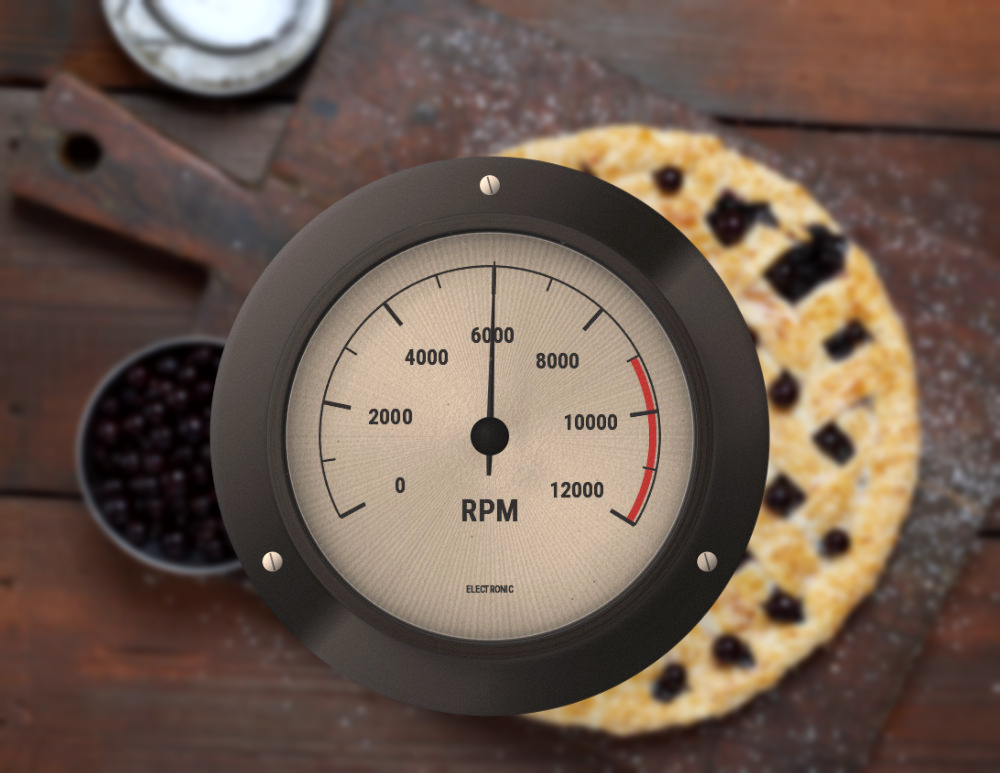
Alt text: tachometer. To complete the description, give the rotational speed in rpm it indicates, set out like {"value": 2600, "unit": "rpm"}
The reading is {"value": 6000, "unit": "rpm"}
